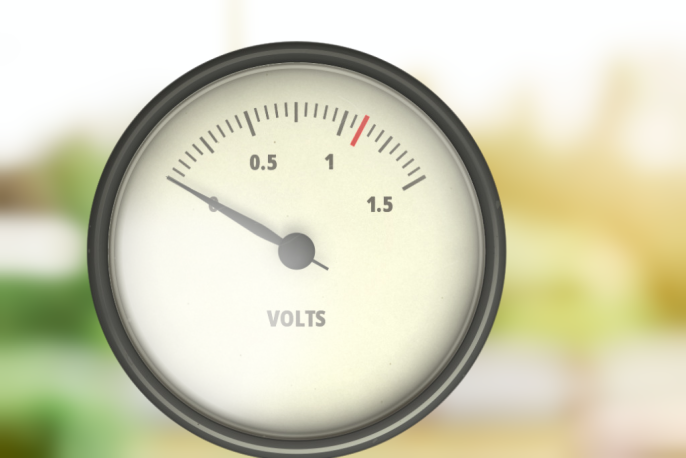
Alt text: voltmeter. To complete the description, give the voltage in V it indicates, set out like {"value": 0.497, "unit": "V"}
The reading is {"value": 0, "unit": "V"}
